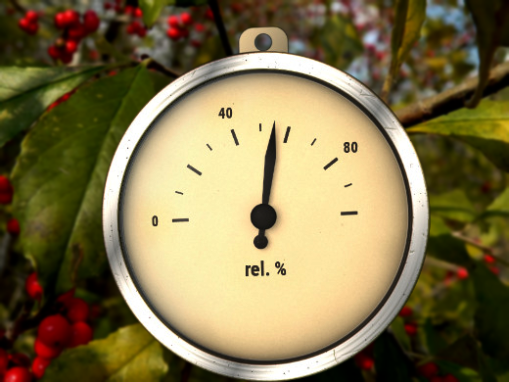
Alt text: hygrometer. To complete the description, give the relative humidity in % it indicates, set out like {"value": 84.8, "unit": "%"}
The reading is {"value": 55, "unit": "%"}
